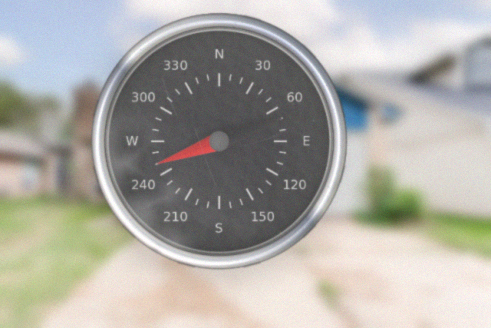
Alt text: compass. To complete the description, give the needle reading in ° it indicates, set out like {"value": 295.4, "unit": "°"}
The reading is {"value": 250, "unit": "°"}
